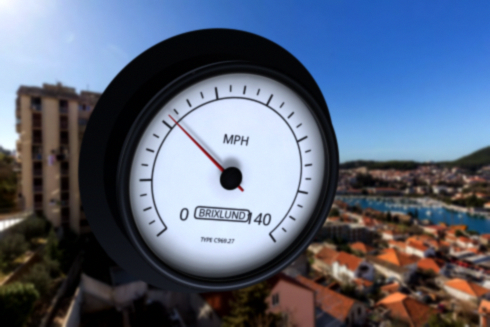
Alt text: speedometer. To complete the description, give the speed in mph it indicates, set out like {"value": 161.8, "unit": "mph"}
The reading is {"value": 42.5, "unit": "mph"}
